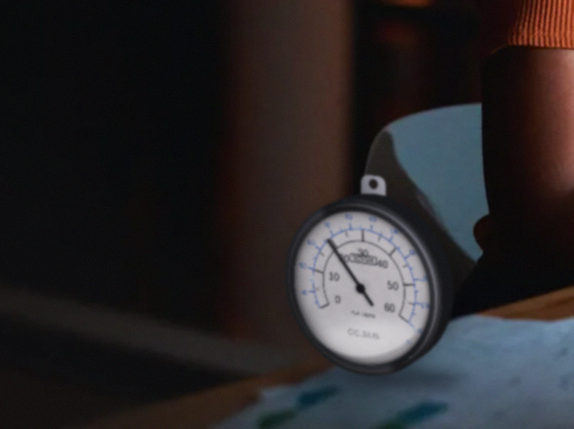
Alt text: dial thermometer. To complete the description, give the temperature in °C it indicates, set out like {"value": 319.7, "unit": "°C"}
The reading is {"value": 20, "unit": "°C"}
